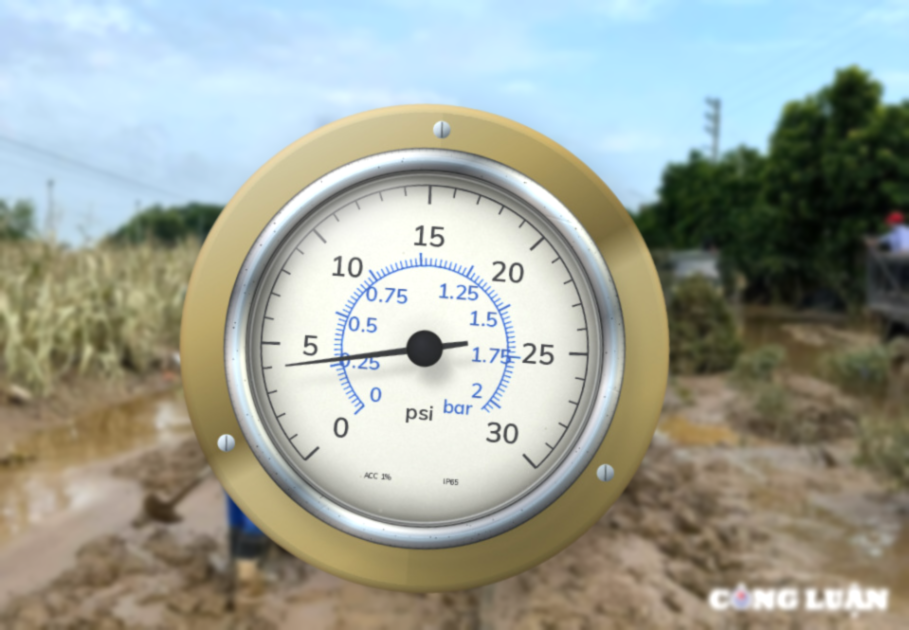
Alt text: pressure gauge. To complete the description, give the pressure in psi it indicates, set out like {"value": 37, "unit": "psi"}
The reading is {"value": 4, "unit": "psi"}
